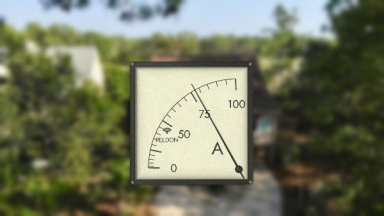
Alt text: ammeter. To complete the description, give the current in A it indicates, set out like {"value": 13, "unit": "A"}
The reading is {"value": 77.5, "unit": "A"}
